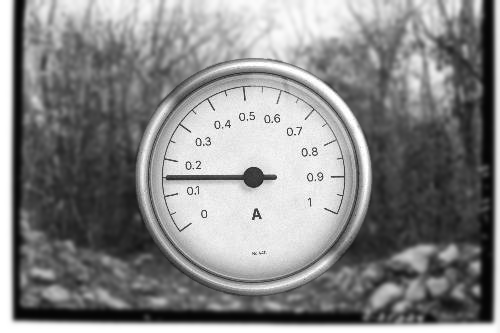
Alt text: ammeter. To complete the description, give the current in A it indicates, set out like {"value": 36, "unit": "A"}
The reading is {"value": 0.15, "unit": "A"}
